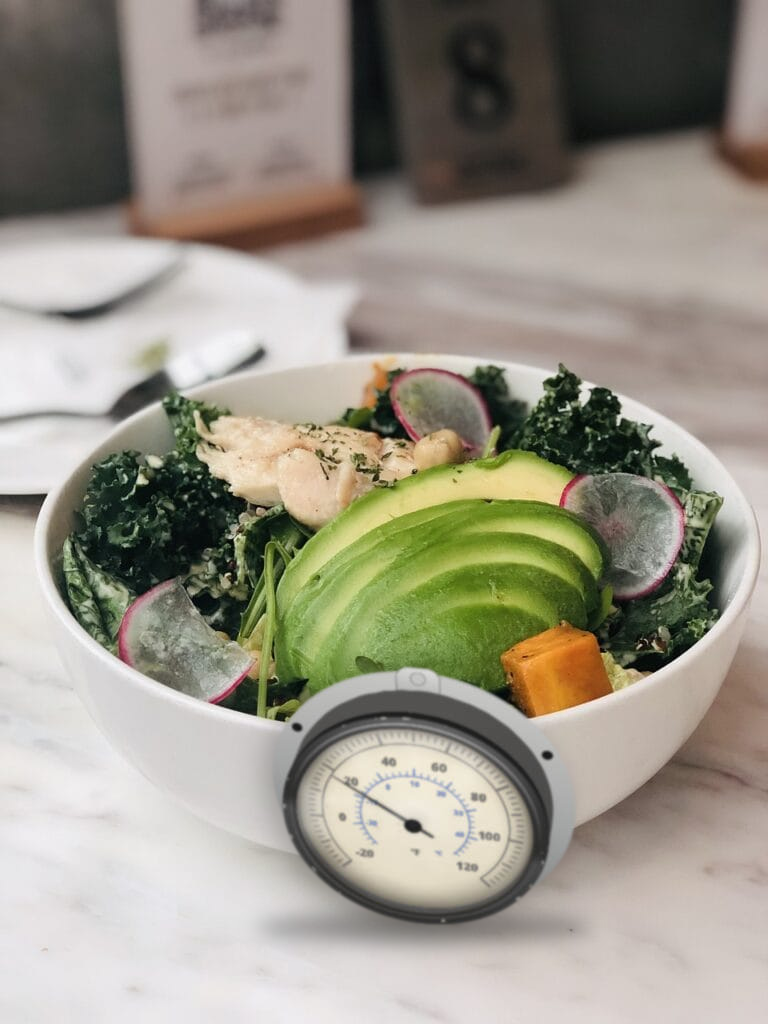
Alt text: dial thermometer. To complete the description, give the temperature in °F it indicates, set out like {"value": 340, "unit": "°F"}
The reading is {"value": 20, "unit": "°F"}
